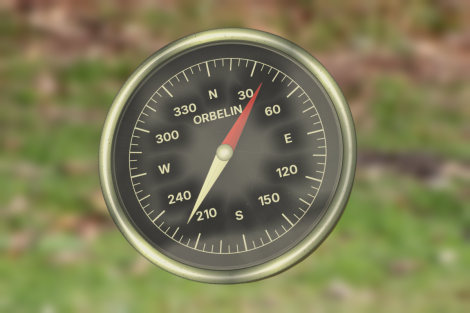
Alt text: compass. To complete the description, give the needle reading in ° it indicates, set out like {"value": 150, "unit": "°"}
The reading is {"value": 40, "unit": "°"}
